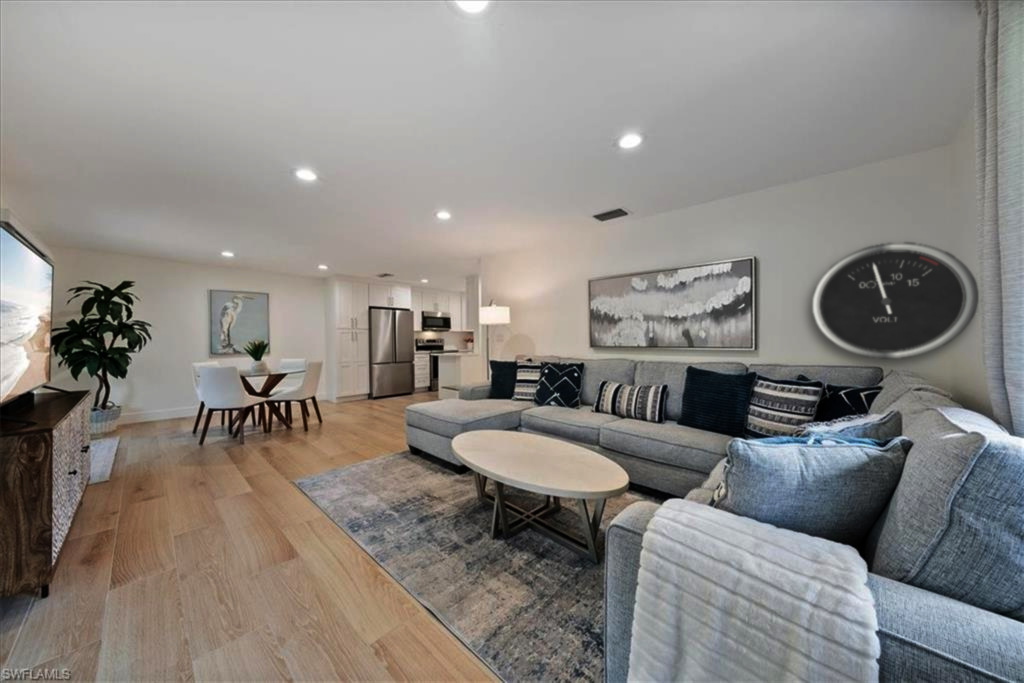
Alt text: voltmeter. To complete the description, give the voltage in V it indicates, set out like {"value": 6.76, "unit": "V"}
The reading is {"value": 5, "unit": "V"}
